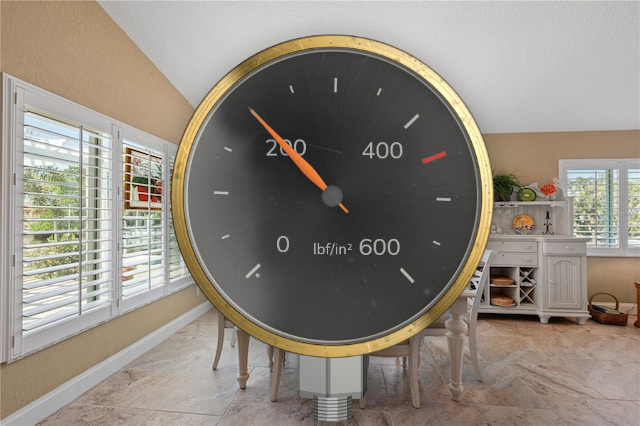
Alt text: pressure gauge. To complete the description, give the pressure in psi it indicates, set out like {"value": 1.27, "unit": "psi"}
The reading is {"value": 200, "unit": "psi"}
